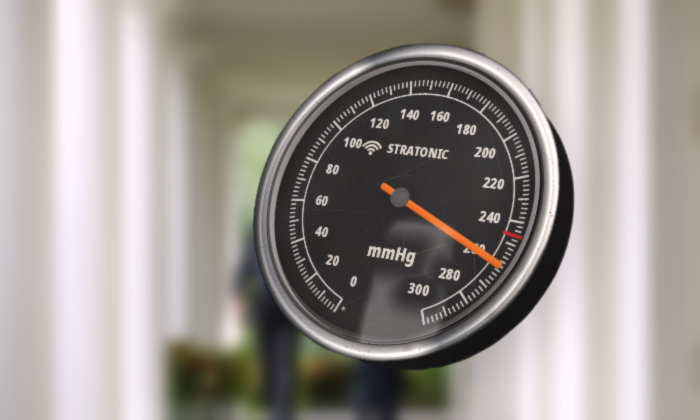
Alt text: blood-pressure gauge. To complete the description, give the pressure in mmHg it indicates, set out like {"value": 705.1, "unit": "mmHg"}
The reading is {"value": 260, "unit": "mmHg"}
